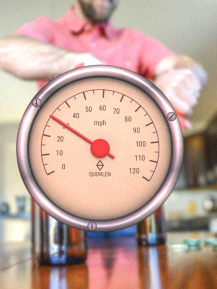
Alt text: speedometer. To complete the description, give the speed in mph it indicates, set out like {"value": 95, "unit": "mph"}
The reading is {"value": 30, "unit": "mph"}
